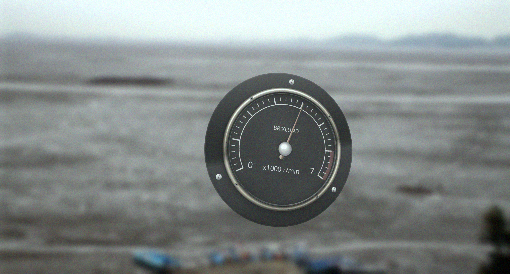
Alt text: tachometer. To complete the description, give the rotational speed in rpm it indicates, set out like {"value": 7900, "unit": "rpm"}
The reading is {"value": 4000, "unit": "rpm"}
